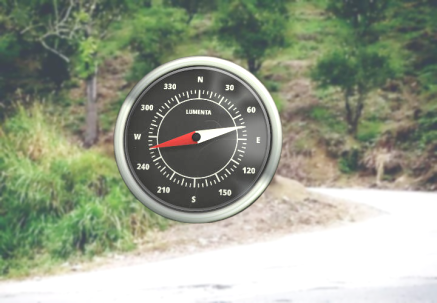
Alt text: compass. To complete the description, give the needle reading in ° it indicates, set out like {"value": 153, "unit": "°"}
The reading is {"value": 255, "unit": "°"}
